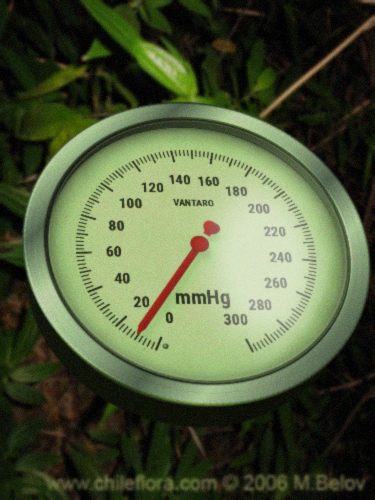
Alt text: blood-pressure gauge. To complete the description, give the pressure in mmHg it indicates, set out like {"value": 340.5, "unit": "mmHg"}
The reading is {"value": 10, "unit": "mmHg"}
